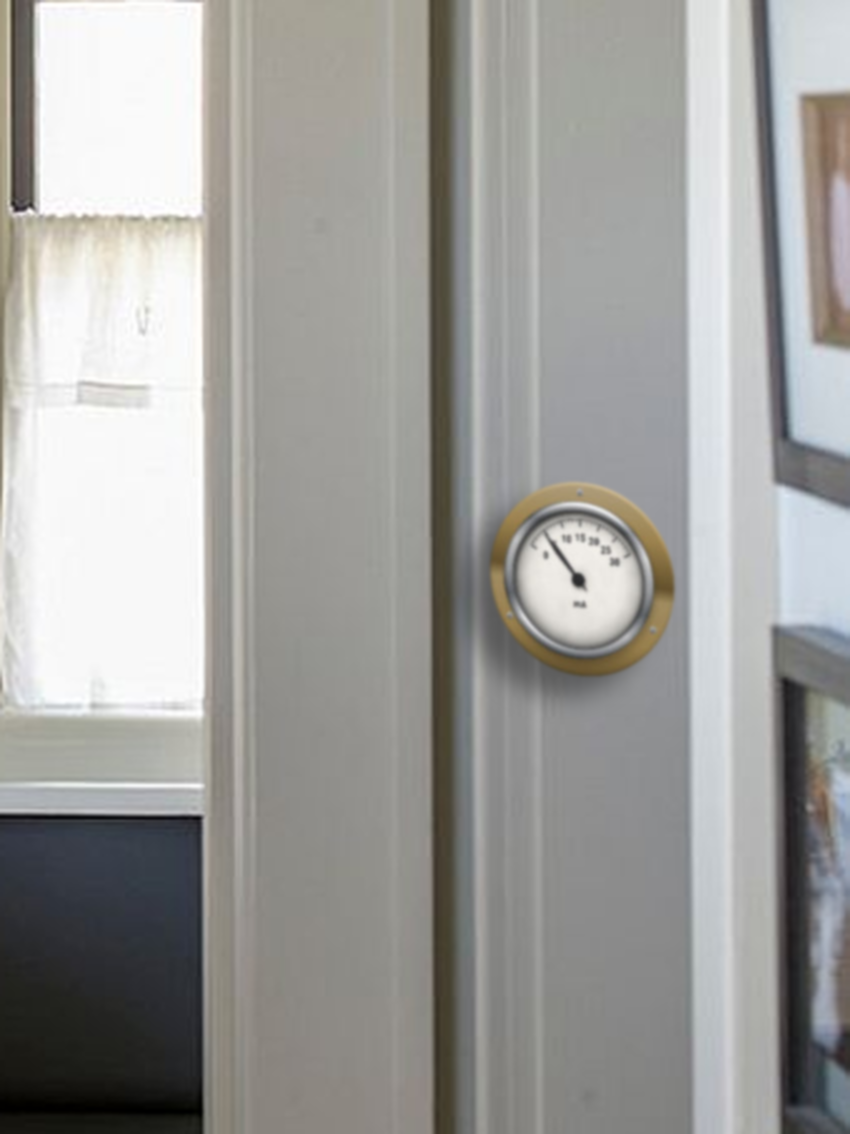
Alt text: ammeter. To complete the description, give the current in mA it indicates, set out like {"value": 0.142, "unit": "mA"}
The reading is {"value": 5, "unit": "mA"}
